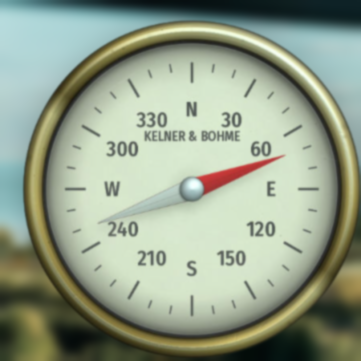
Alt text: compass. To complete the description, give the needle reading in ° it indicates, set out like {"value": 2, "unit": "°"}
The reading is {"value": 70, "unit": "°"}
